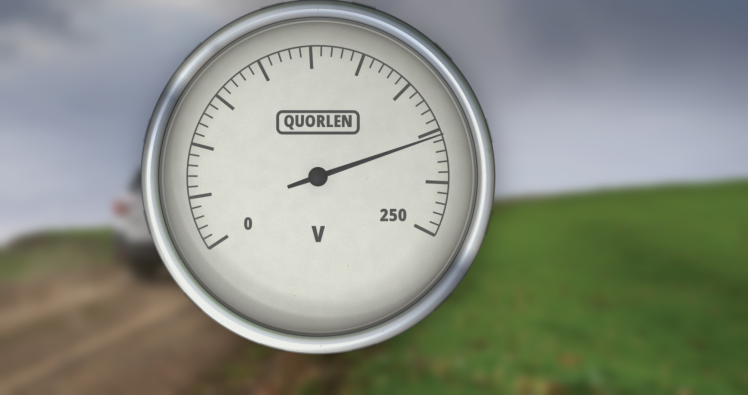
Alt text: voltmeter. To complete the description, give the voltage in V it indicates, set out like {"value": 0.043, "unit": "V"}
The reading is {"value": 202.5, "unit": "V"}
